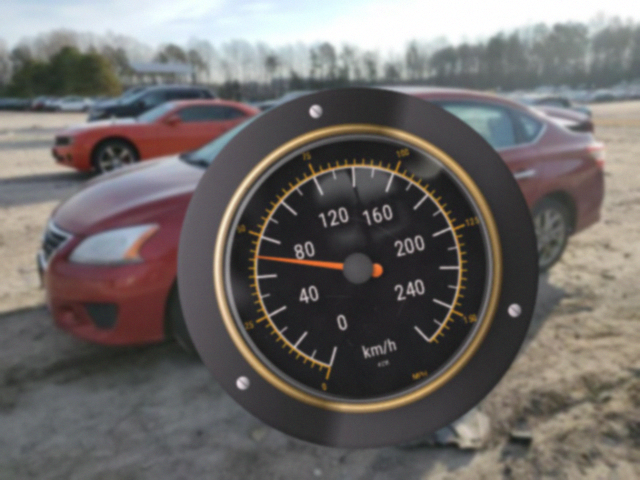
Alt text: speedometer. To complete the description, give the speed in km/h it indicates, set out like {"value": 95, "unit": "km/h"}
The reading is {"value": 70, "unit": "km/h"}
